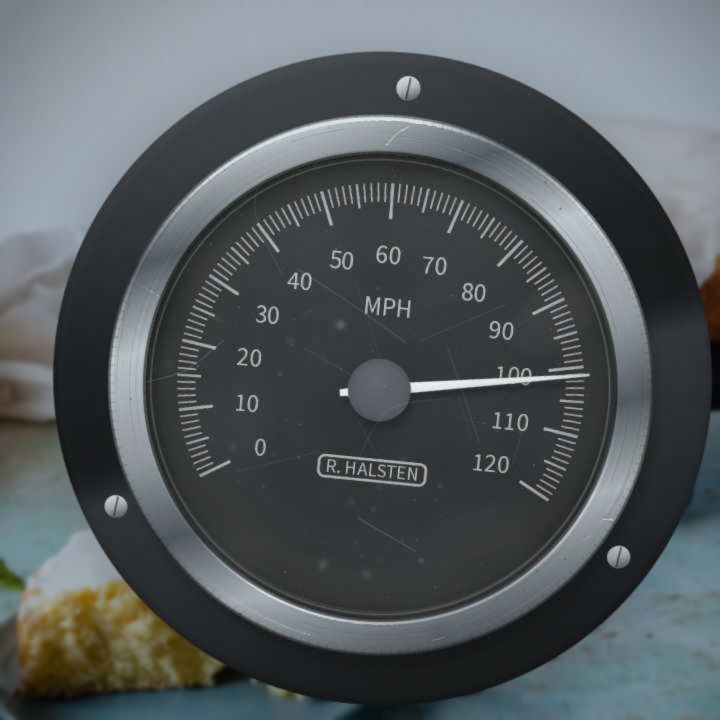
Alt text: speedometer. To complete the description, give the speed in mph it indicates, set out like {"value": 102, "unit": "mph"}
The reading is {"value": 101, "unit": "mph"}
